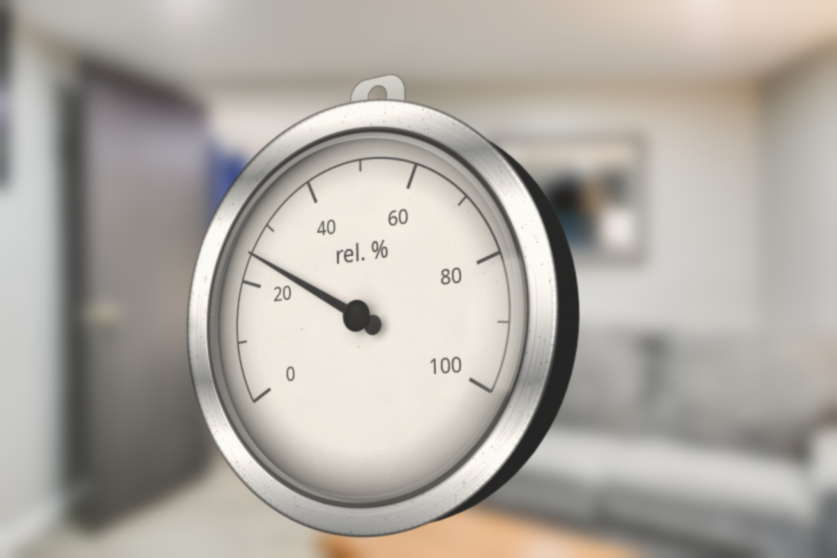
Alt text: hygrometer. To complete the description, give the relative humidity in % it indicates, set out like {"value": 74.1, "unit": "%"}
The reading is {"value": 25, "unit": "%"}
